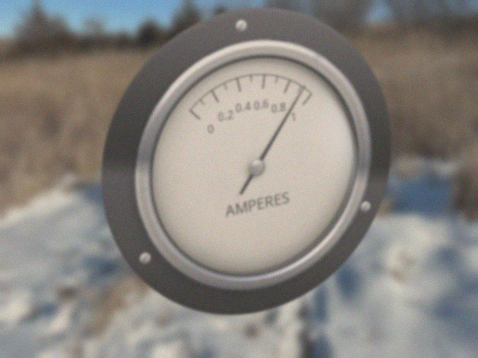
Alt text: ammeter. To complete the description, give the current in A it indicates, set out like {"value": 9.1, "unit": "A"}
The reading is {"value": 0.9, "unit": "A"}
